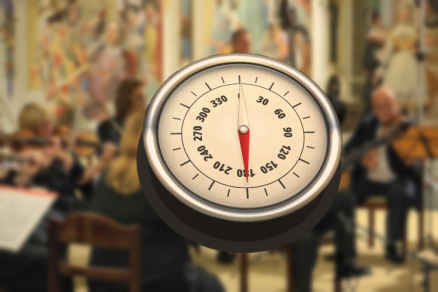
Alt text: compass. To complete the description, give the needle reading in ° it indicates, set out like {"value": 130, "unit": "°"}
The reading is {"value": 180, "unit": "°"}
